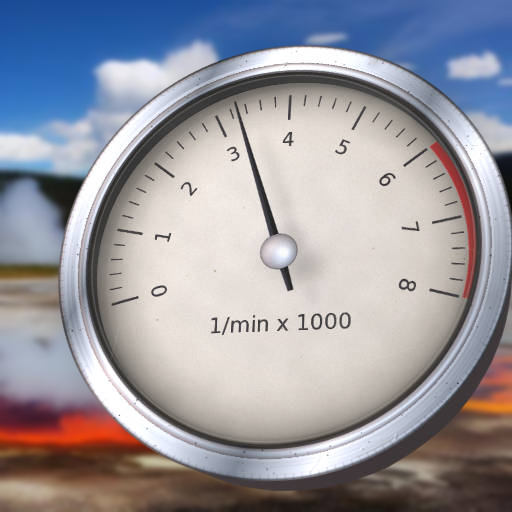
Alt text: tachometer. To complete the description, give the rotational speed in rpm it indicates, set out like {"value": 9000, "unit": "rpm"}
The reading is {"value": 3300, "unit": "rpm"}
